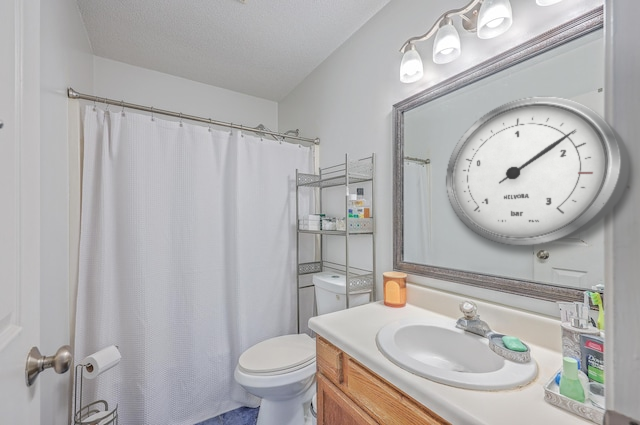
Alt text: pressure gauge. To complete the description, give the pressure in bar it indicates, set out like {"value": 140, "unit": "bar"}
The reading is {"value": 1.8, "unit": "bar"}
